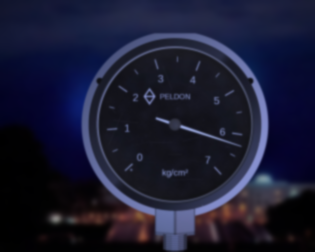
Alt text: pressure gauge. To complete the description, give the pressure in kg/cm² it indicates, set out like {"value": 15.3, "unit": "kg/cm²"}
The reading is {"value": 6.25, "unit": "kg/cm²"}
